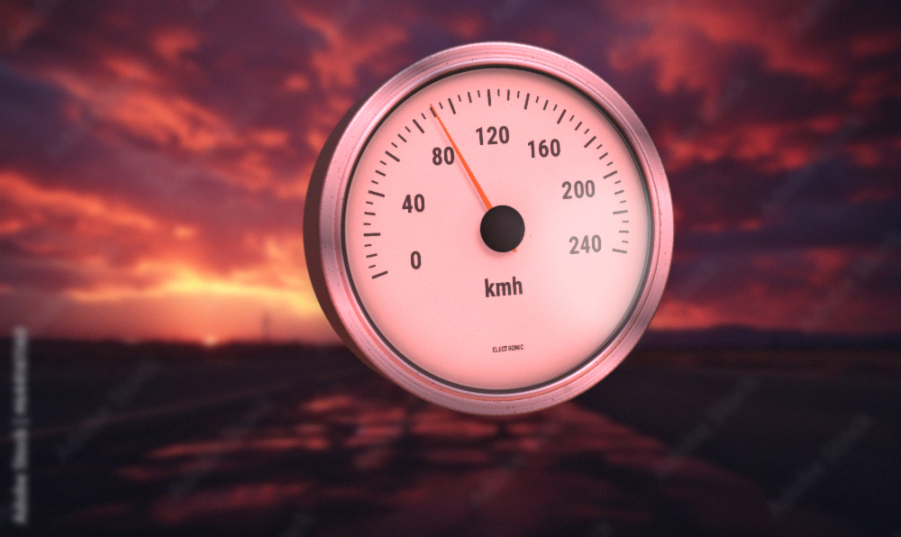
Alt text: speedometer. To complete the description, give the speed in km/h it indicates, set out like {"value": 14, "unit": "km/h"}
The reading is {"value": 90, "unit": "km/h"}
